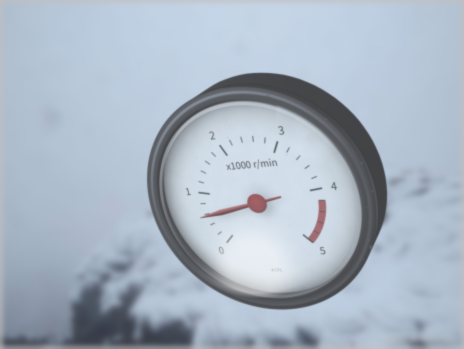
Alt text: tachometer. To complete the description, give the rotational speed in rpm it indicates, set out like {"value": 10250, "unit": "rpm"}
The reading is {"value": 600, "unit": "rpm"}
